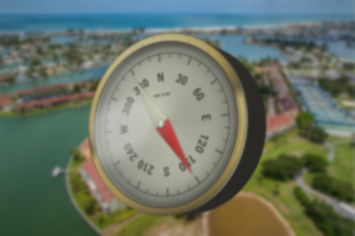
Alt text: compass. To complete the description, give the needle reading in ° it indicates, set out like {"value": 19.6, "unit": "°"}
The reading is {"value": 150, "unit": "°"}
